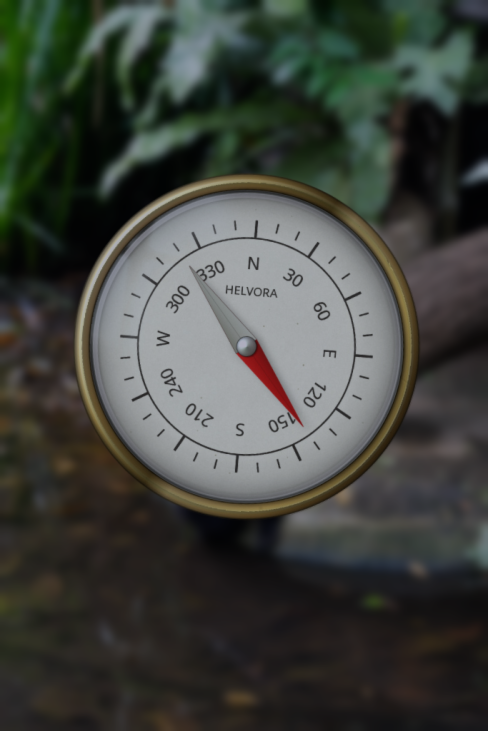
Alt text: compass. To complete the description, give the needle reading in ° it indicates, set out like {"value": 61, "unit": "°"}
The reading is {"value": 140, "unit": "°"}
